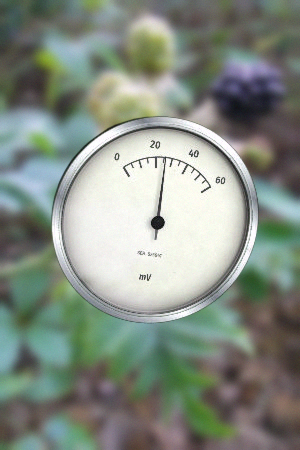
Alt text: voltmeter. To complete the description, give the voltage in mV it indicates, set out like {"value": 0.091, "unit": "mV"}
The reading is {"value": 25, "unit": "mV"}
